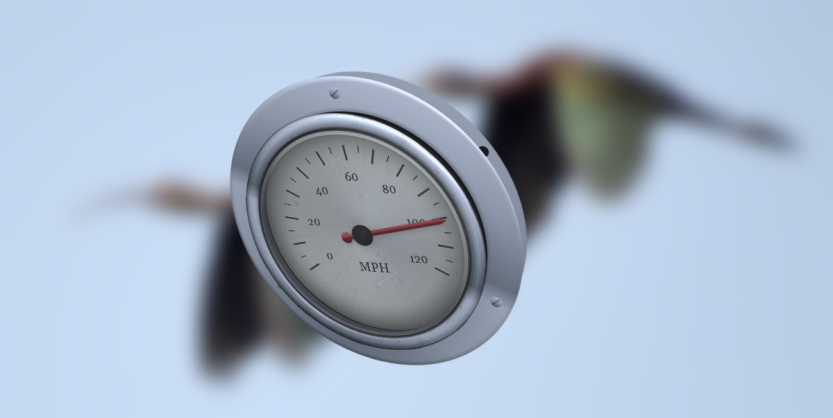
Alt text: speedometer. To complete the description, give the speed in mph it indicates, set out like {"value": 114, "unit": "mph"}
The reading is {"value": 100, "unit": "mph"}
